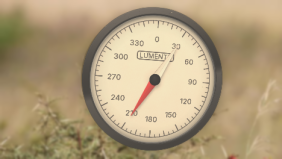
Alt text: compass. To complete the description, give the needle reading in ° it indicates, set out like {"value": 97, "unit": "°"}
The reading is {"value": 210, "unit": "°"}
